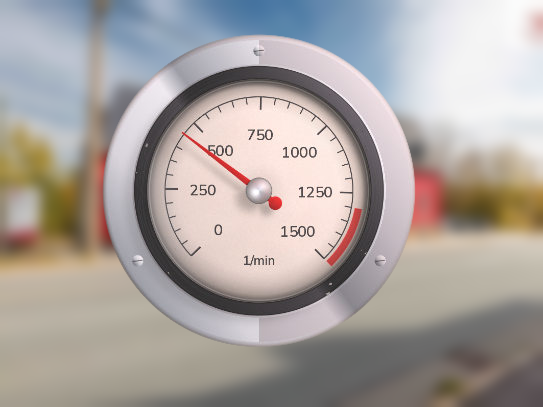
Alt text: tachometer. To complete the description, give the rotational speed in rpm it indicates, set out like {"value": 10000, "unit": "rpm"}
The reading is {"value": 450, "unit": "rpm"}
